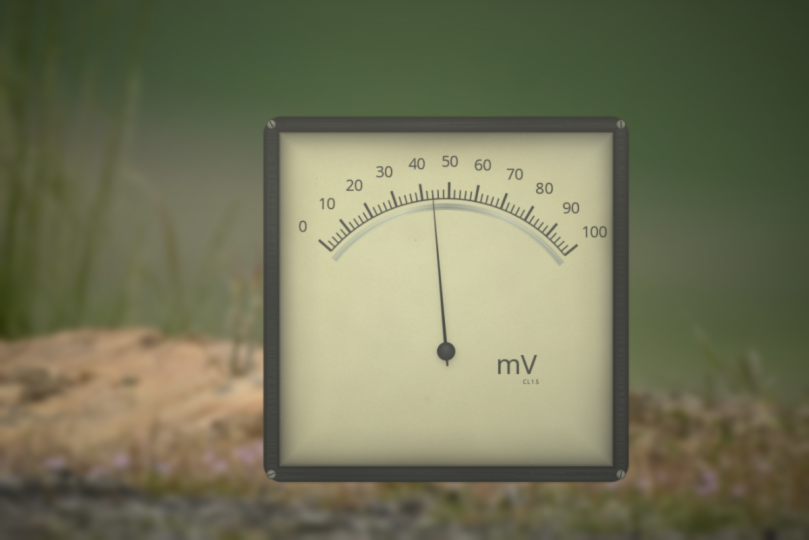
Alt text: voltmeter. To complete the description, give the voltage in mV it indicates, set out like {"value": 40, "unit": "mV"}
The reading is {"value": 44, "unit": "mV"}
